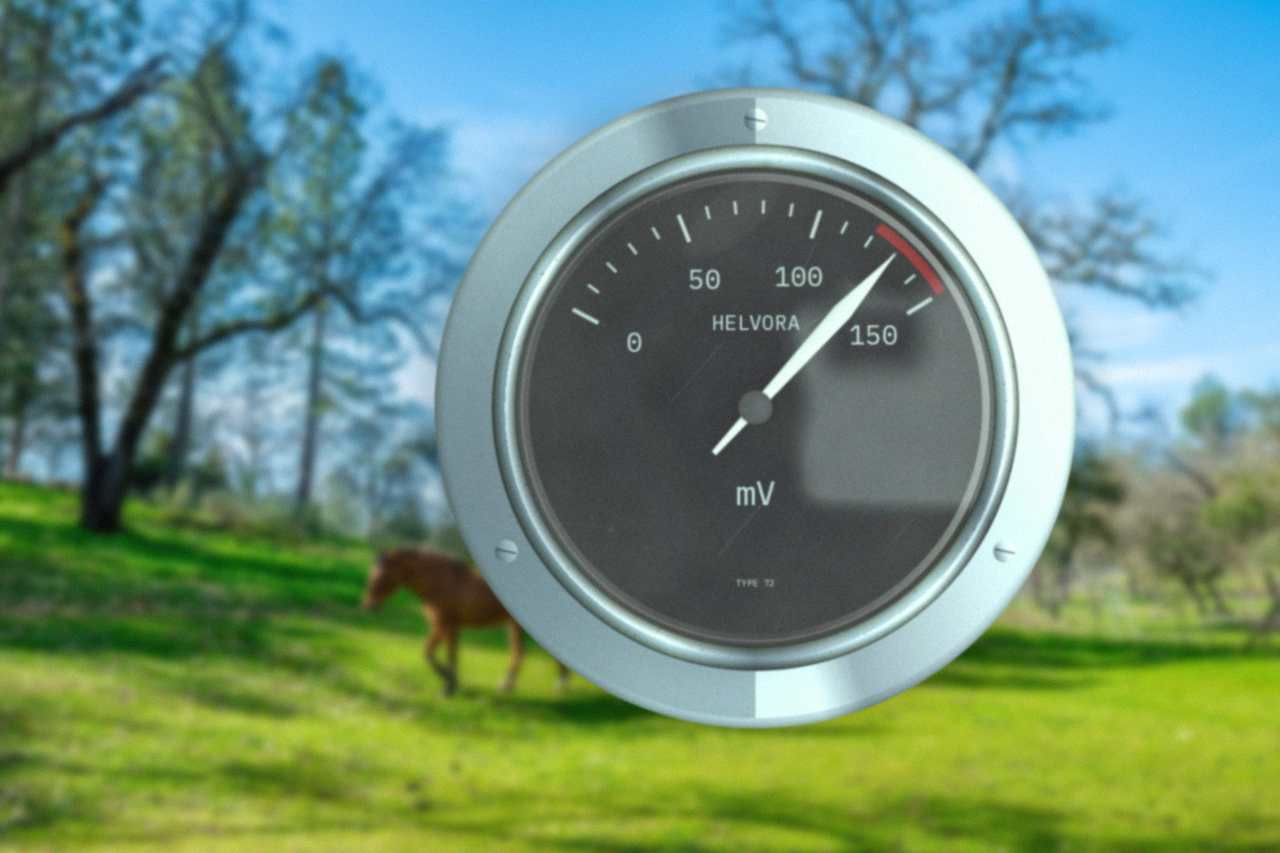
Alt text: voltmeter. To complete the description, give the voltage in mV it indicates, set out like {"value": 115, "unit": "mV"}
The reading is {"value": 130, "unit": "mV"}
